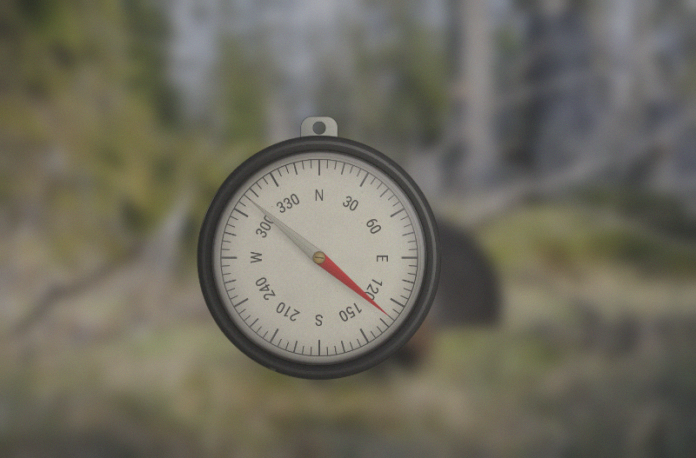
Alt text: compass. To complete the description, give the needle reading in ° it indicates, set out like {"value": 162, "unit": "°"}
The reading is {"value": 130, "unit": "°"}
